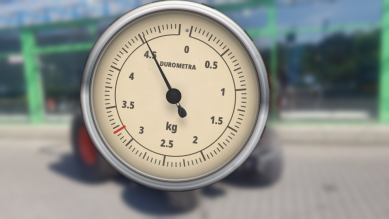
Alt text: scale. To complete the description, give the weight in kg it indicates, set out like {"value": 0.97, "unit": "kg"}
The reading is {"value": 4.55, "unit": "kg"}
